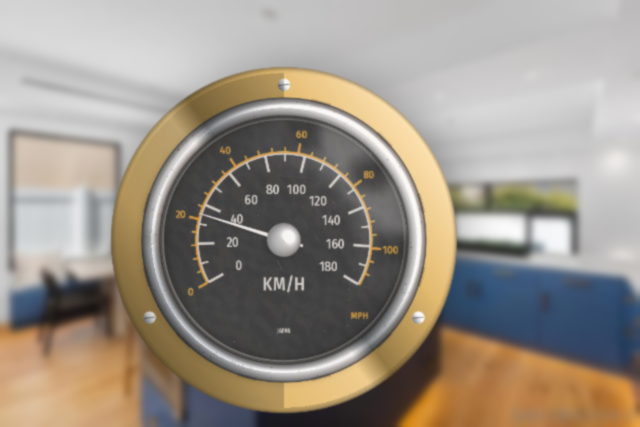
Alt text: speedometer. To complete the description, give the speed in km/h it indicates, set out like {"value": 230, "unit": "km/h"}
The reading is {"value": 35, "unit": "km/h"}
